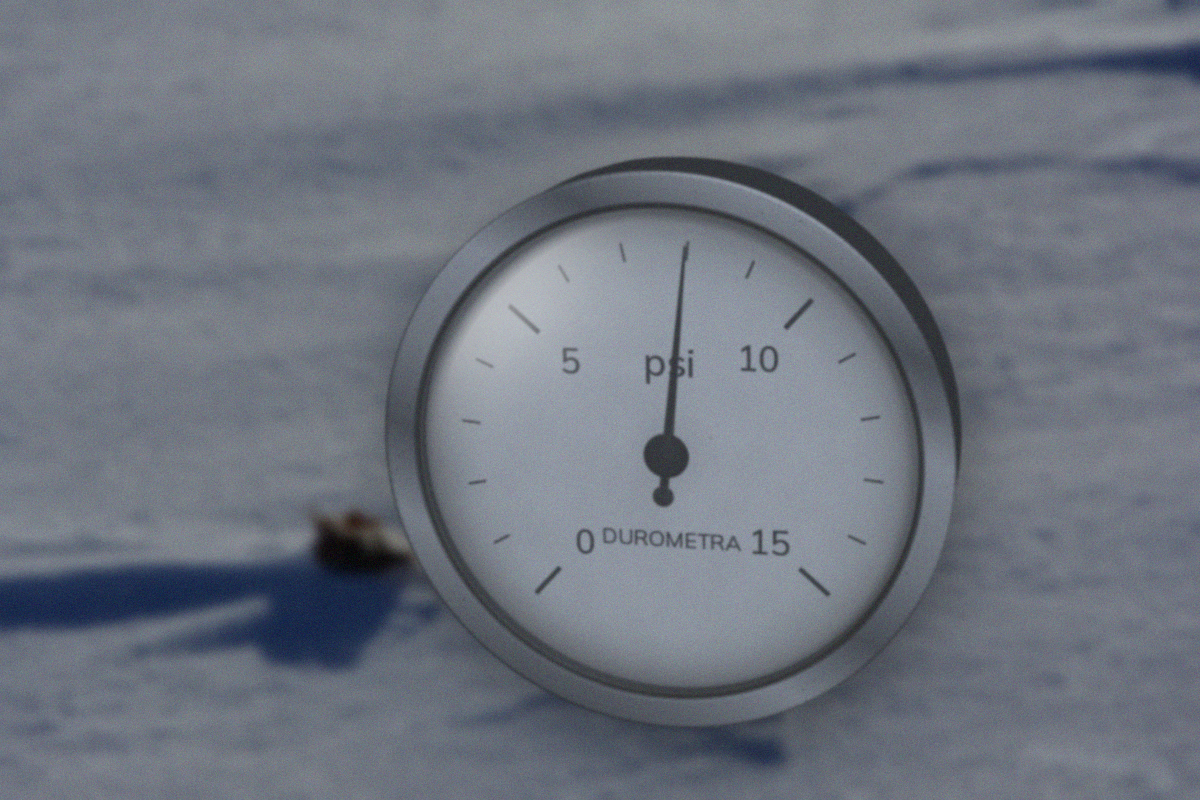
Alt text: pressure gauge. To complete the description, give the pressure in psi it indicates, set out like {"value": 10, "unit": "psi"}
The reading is {"value": 8, "unit": "psi"}
